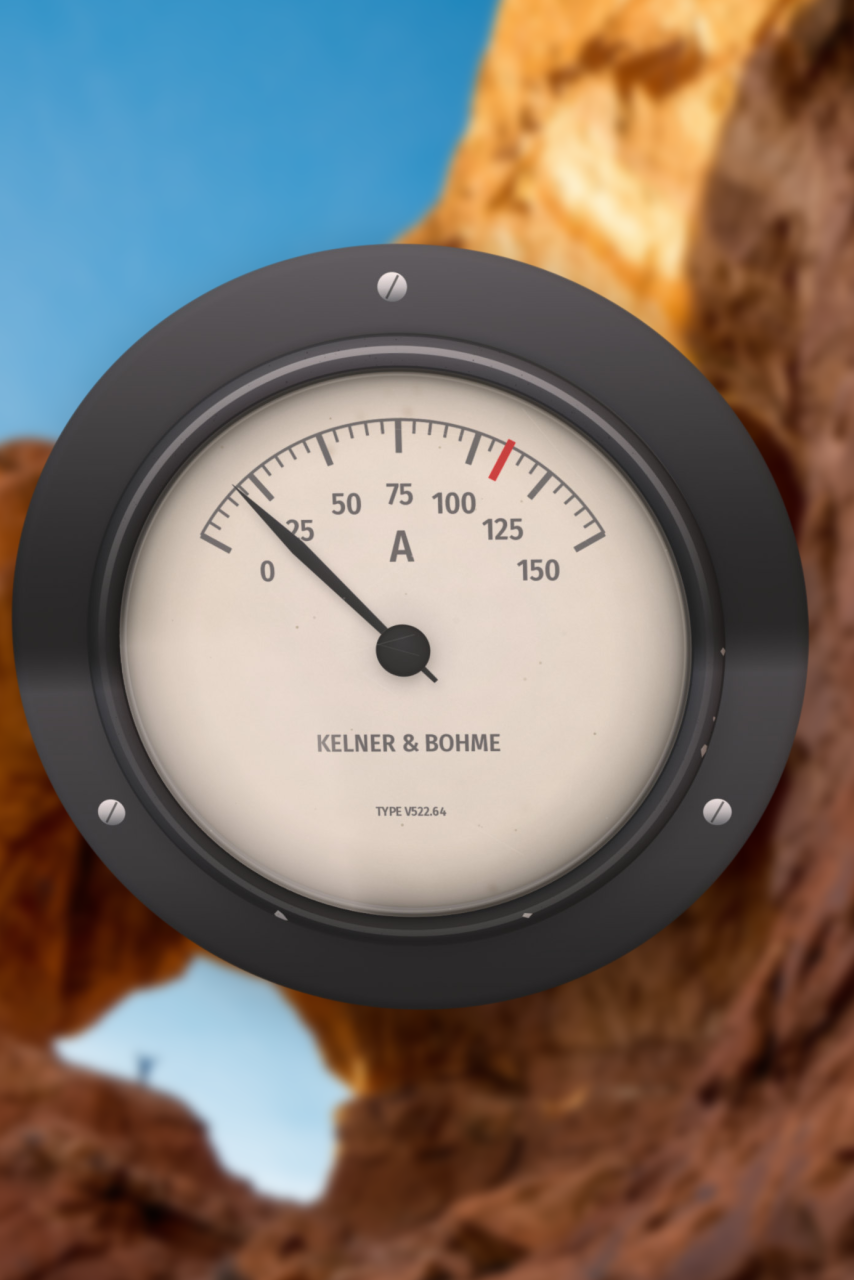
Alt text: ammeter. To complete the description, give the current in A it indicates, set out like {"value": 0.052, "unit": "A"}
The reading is {"value": 20, "unit": "A"}
